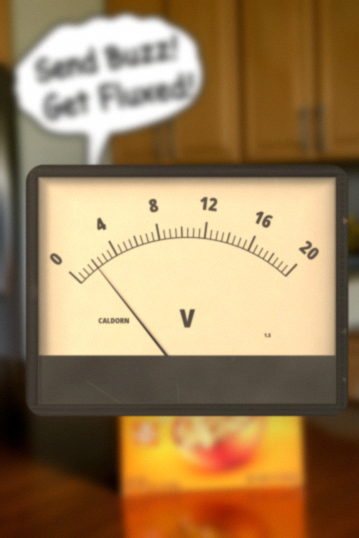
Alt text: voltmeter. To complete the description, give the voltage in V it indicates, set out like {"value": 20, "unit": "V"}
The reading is {"value": 2, "unit": "V"}
